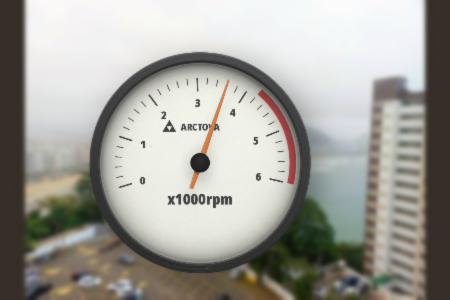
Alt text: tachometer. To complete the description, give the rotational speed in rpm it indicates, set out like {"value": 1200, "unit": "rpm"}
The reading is {"value": 3600, "unit": "rpm"}
